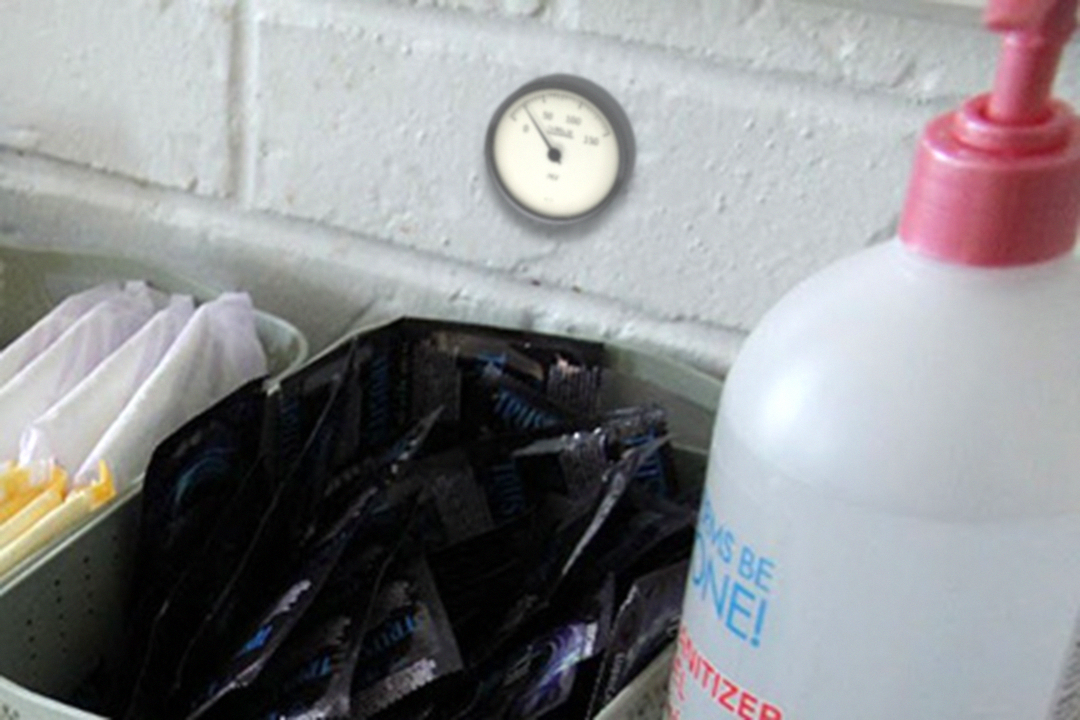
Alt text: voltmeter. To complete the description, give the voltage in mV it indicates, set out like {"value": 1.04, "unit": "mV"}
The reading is {"value": 25, "unit": "mV"}
